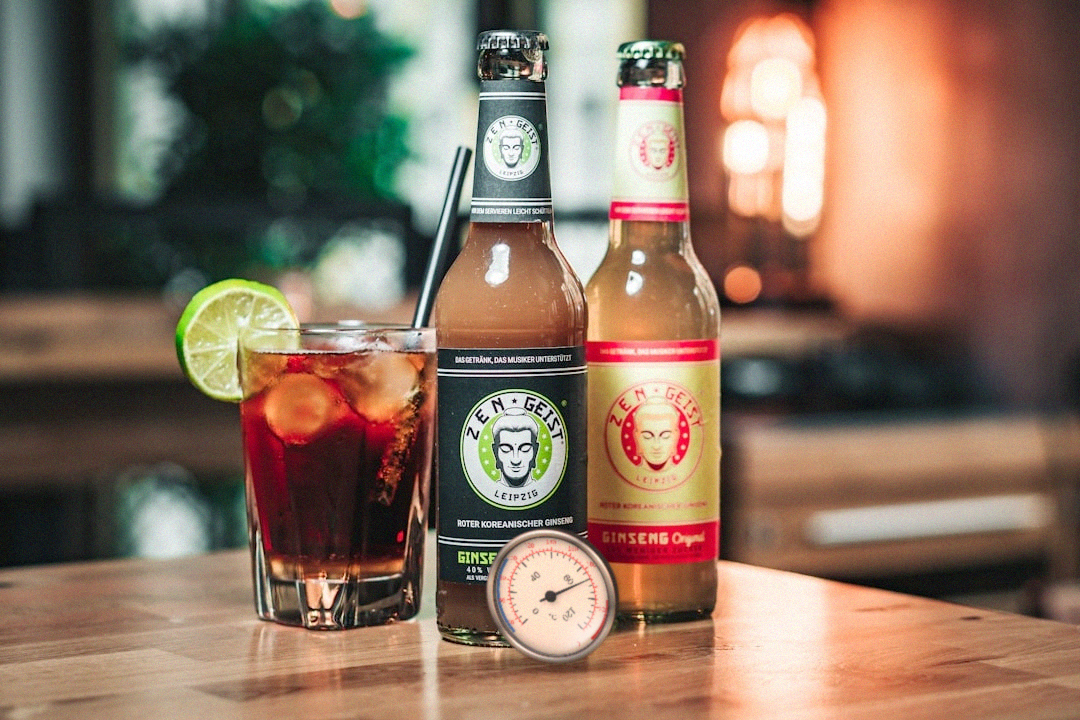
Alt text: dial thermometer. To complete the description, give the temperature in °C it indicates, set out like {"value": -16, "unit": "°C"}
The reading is {"value": 88, "unit": "°C"}
